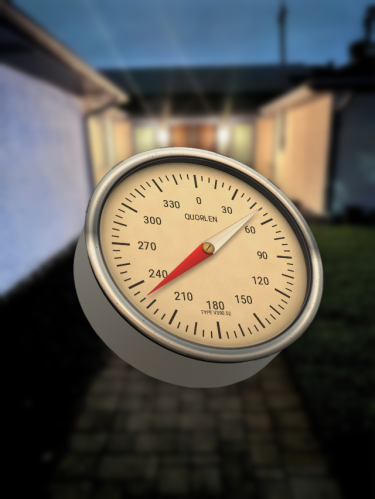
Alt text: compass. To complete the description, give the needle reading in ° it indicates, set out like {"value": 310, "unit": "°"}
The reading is {"value": 230, "unit": "°"}
